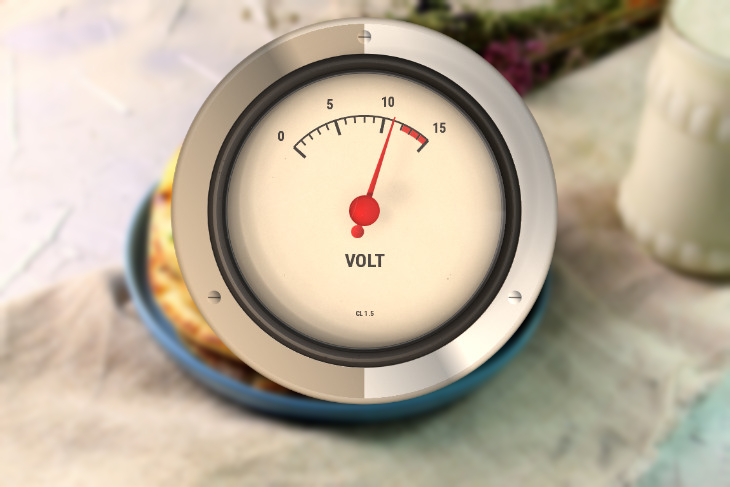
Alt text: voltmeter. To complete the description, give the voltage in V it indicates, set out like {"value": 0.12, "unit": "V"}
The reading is {"value": 11, "unit": "V"}
